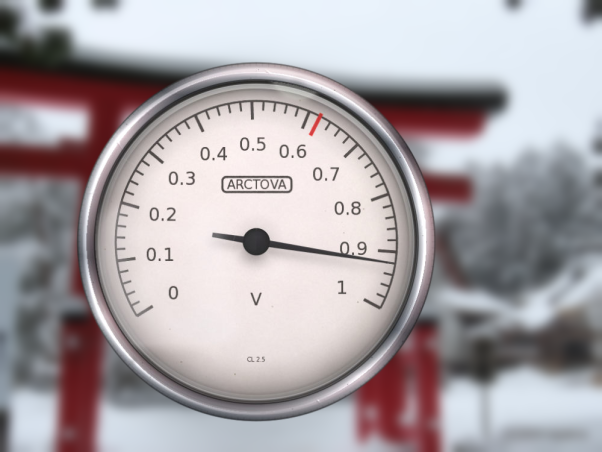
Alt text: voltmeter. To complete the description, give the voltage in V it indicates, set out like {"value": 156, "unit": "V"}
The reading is {"value": 0.92, "unit": "V"}
